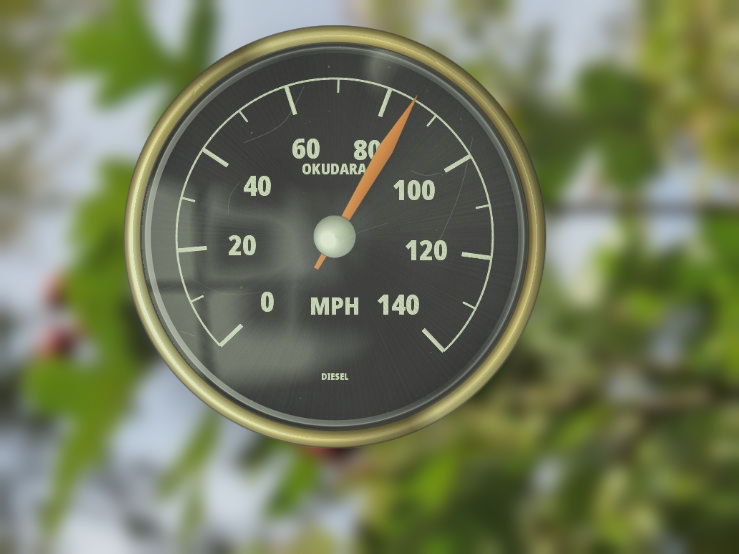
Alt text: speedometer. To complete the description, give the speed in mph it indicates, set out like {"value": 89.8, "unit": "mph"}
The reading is {"value": 85, "unit": "mph"}
